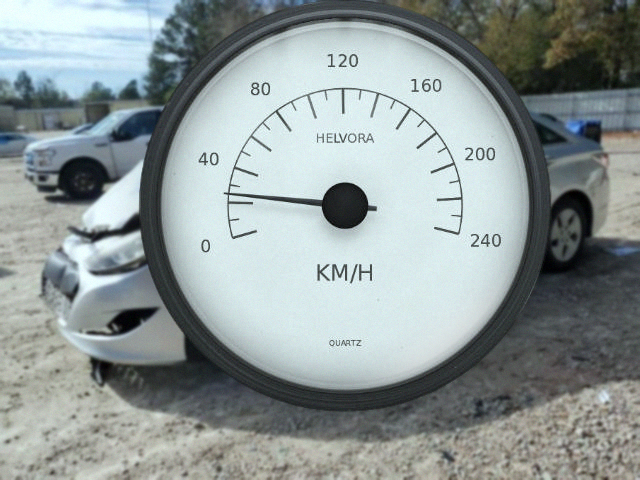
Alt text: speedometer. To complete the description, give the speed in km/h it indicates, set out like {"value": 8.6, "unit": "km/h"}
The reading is {"value": 25, "unit": "km/h"}
